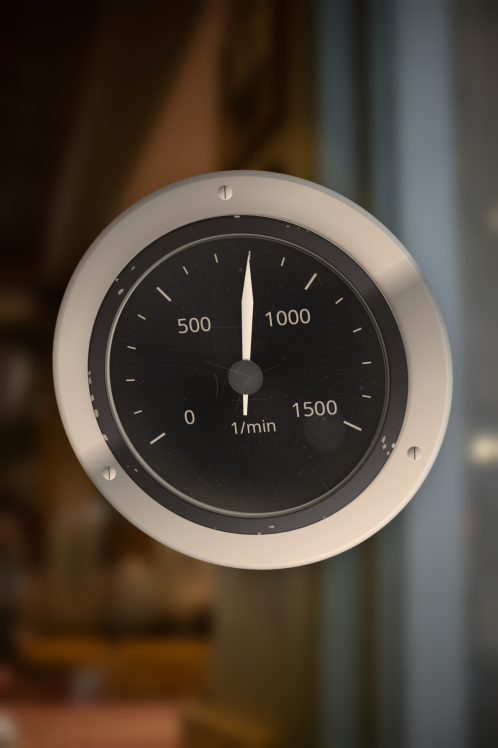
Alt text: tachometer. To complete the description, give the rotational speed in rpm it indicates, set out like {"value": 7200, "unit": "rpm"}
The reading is {"value": 800, "unit": "rpm"}
